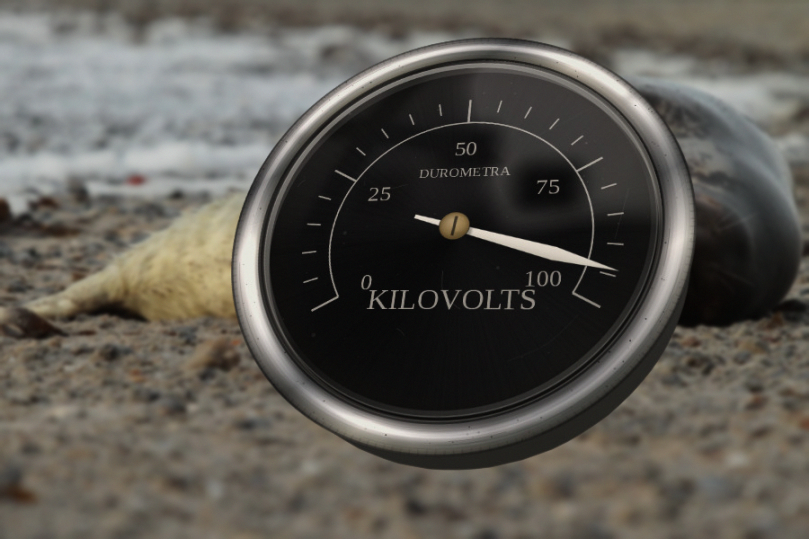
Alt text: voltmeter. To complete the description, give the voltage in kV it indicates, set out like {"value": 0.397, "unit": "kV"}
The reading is {"value": 95, "unit": "kV"}
